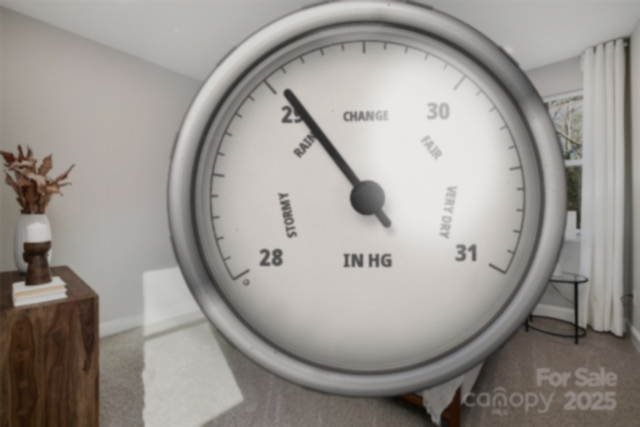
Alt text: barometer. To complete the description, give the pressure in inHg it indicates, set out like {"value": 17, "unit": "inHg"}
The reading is {"value": 29.05, "unit": "inHg"}
